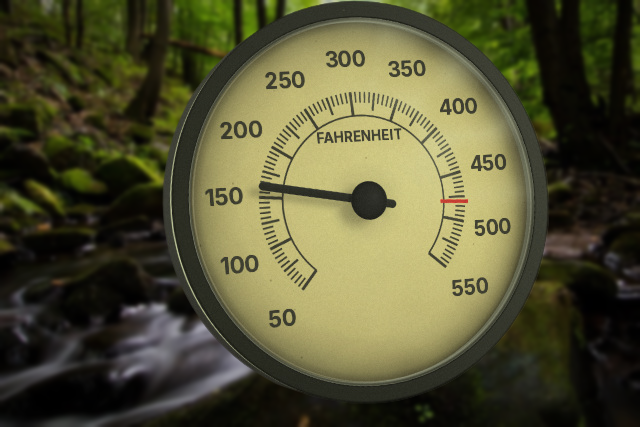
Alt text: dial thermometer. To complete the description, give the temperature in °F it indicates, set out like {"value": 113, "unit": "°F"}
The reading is {"value": 160, "unit": "°F"}
